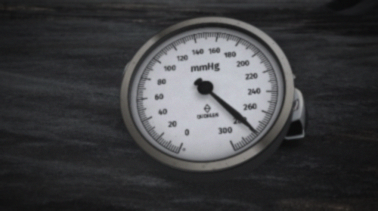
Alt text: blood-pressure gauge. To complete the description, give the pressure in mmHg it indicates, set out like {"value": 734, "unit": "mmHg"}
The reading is {"value": 280, "unit": "mmHg"}
